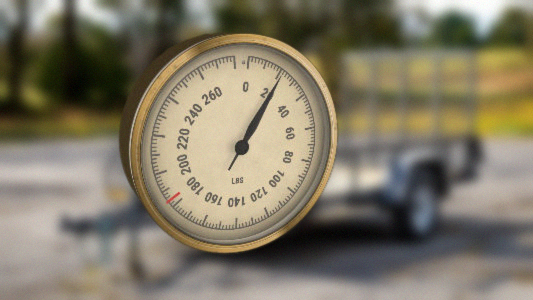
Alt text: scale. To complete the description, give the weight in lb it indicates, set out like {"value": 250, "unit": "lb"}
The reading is {"value": 20, "unit": "lb"}
